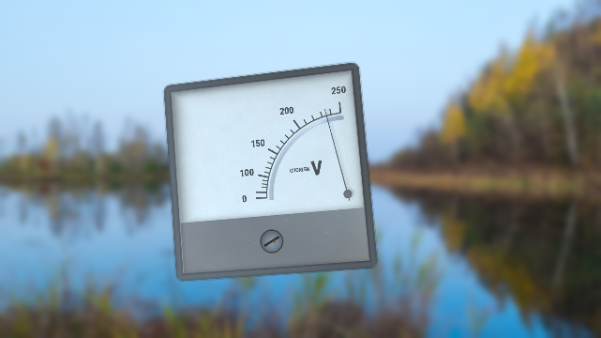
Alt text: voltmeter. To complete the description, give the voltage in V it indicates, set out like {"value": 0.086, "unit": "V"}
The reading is {"value": 235, "unit": "V"}
